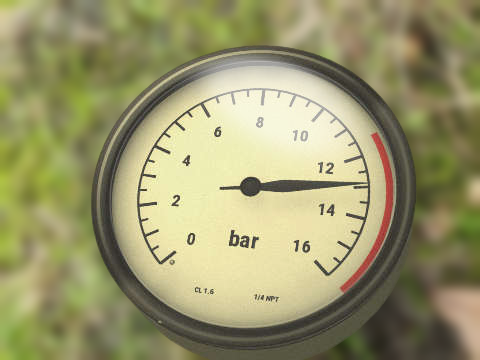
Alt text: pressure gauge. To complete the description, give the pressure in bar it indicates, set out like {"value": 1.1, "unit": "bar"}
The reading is {"value": 13, "unit": "bar"}
